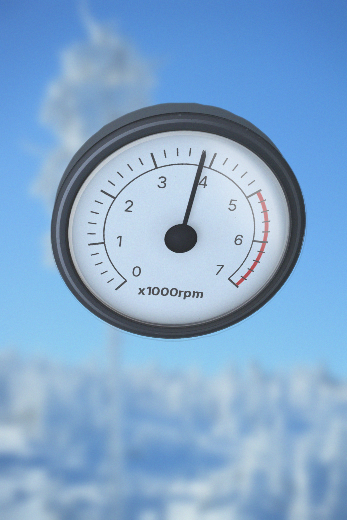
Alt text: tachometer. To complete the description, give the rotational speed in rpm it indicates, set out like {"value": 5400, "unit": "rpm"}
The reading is {"value": 3800, "unit": "rpm"}
